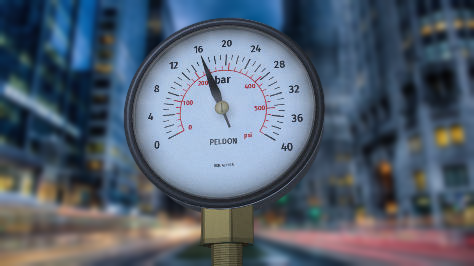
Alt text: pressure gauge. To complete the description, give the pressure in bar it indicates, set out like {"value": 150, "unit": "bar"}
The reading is {"value": 16, "unit": "bar"}
